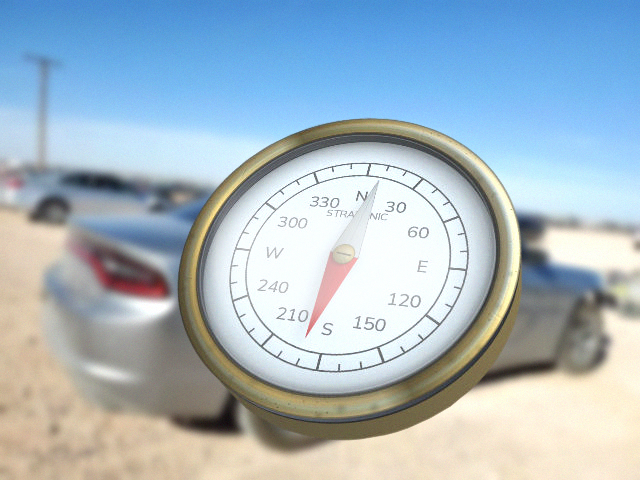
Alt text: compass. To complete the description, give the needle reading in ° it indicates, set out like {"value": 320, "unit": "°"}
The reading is {"value": 190, "unit": "°"}
